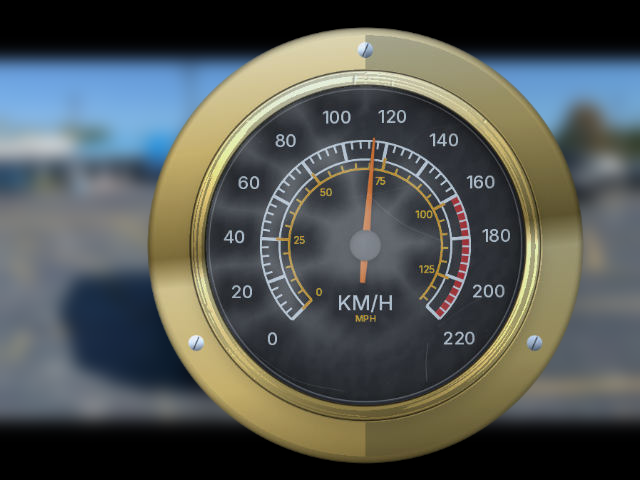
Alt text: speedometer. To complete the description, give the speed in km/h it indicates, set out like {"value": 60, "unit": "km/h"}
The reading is {"value": 114, "unit": "km/h"}
